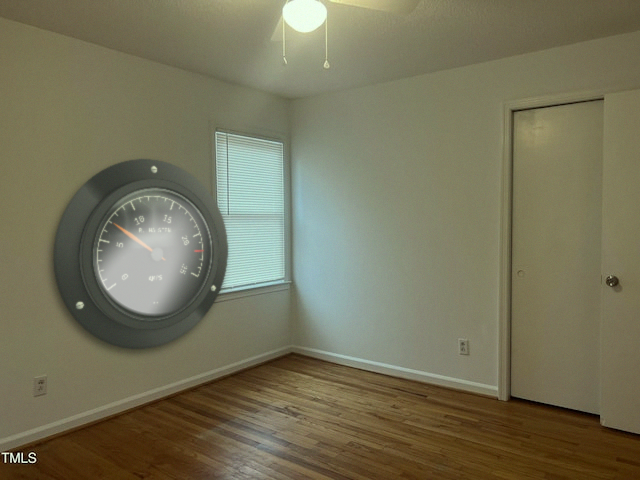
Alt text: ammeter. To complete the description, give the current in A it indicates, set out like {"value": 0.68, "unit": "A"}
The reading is {"value": 7, "unit": "A"}
